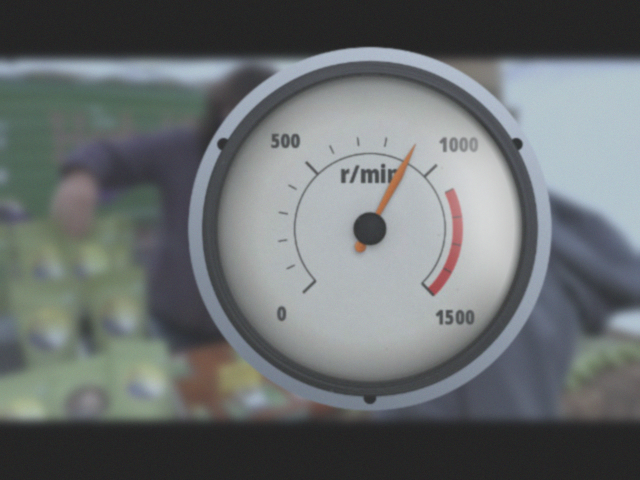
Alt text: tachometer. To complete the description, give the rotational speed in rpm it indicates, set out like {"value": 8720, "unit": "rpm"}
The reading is {"value": 900, "unit": "rpm"}
